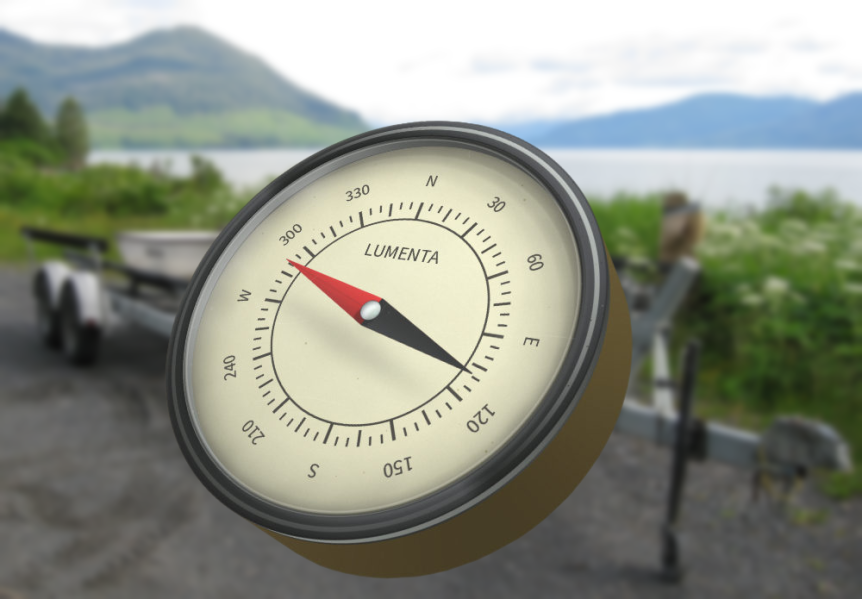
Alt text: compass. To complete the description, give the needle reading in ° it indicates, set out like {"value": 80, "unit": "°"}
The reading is {"value": 290, "unit": "°"}
